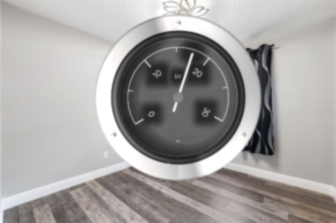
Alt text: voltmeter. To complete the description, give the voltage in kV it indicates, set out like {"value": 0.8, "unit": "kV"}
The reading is {"value": 17.5, "unit": "kV"}
